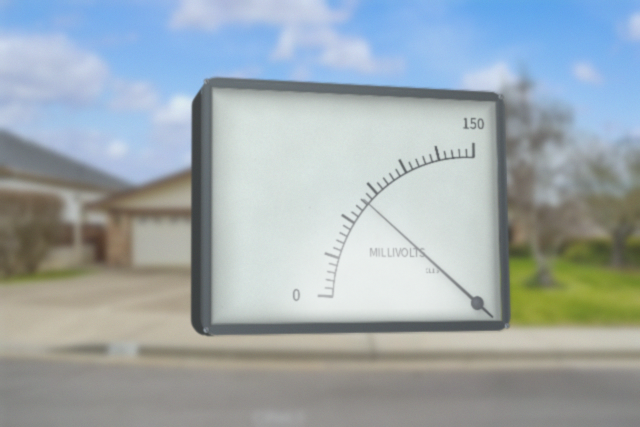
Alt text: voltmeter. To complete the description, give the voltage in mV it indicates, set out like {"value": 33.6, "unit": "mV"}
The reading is {"value": 65, "unit": "mV"}
